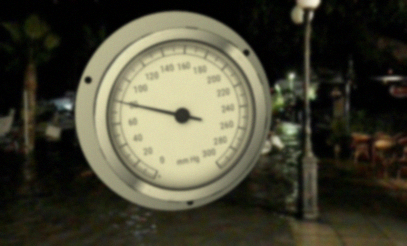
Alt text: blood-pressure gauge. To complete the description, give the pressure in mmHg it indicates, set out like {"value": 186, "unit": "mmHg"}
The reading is {"value": 80, "unit": "mmHg"}
